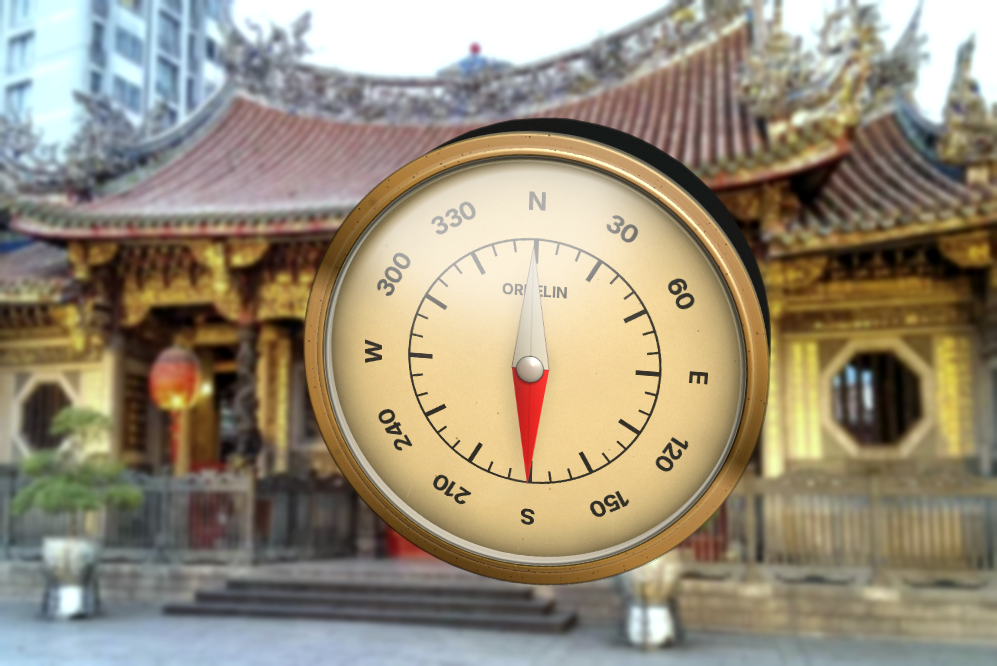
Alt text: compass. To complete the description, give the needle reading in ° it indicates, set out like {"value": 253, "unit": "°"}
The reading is {"value": 180, "unit": "°"}
